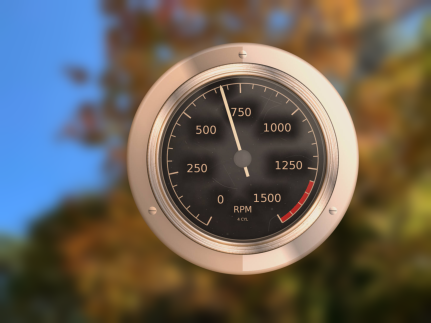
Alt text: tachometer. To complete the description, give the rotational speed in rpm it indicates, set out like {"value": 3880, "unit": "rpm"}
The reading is {"value": 675, "unit": "rpm"}
